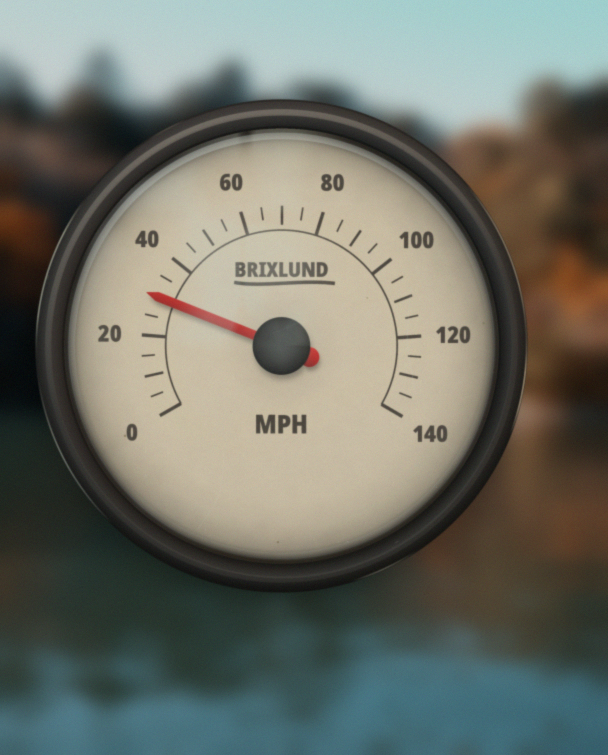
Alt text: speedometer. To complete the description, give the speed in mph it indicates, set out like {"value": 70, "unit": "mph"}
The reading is {"value": 30, "unit": "mph"}
